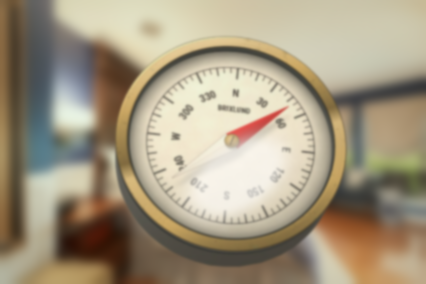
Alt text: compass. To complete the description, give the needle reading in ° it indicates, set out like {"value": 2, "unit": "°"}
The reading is {"value": 50, "unit": "°"}
